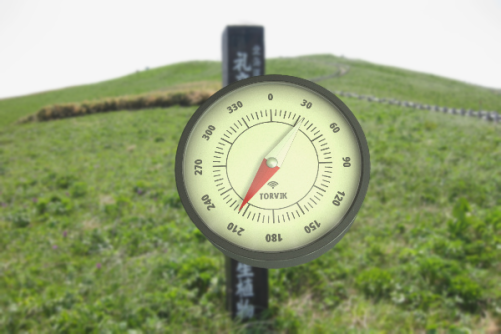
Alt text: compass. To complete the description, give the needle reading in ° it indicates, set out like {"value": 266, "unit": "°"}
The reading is {"value": 215, "unit": "°"}
